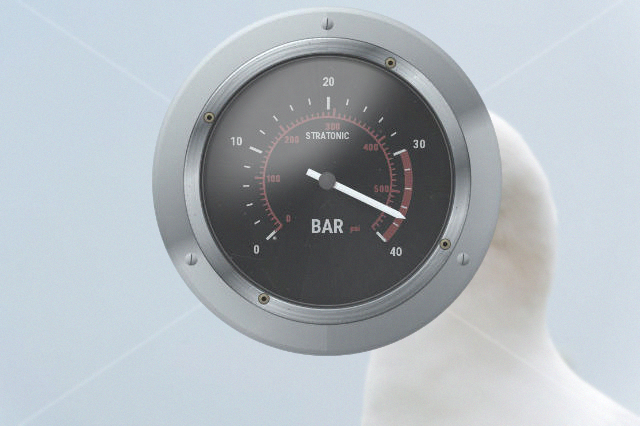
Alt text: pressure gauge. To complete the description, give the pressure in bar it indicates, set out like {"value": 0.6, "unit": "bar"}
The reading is {"value": 37, "unit": "bar"}
